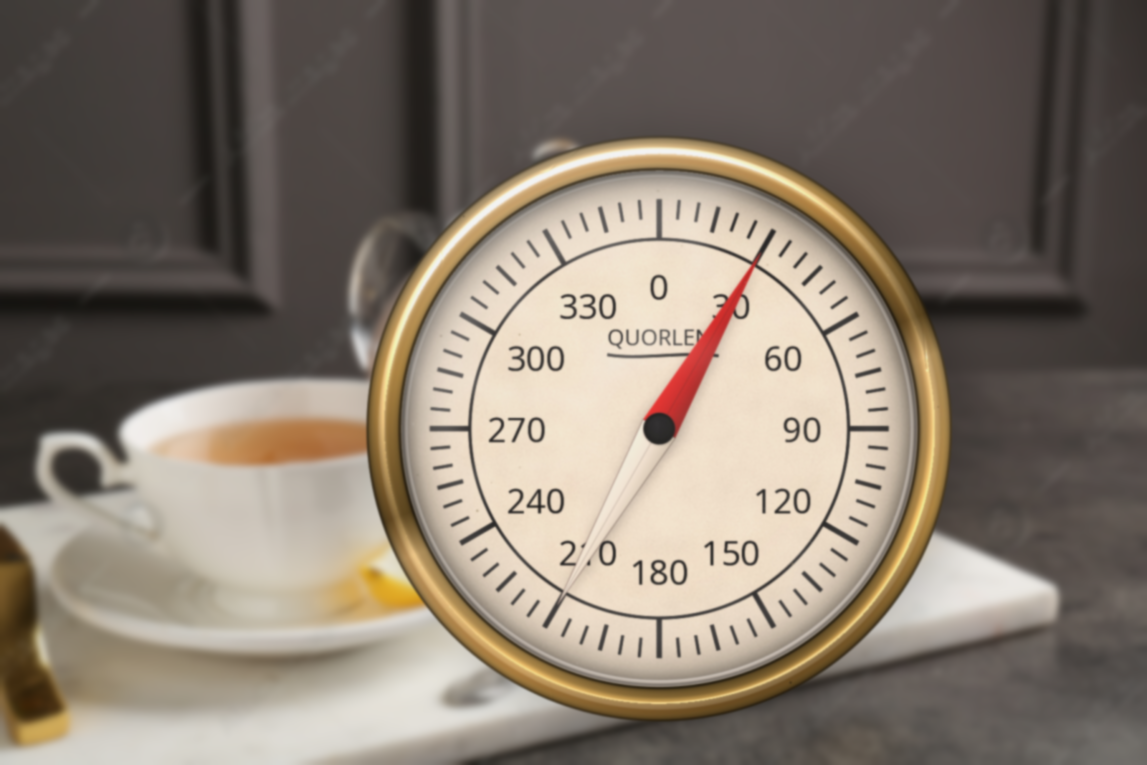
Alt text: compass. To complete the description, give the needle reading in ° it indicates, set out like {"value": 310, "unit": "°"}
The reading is {"value": 30, "unit": "°"}
